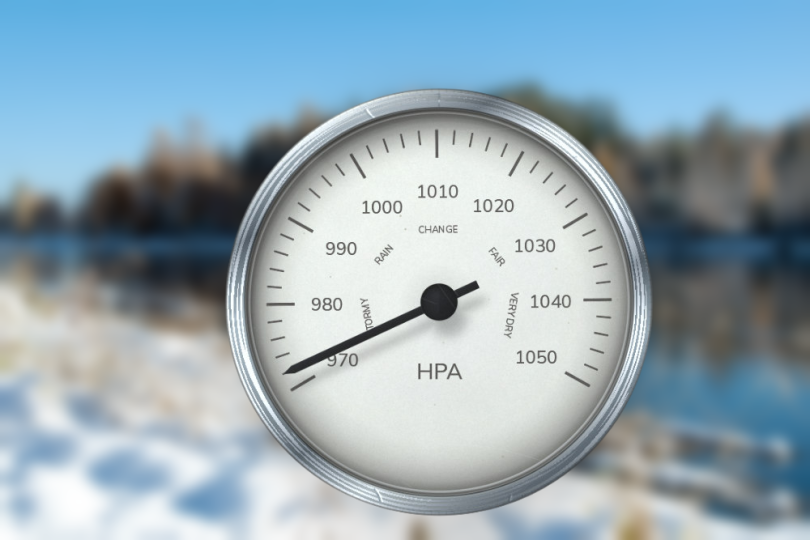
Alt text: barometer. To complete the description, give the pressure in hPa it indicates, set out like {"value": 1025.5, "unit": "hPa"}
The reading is {"value": 972, "unit": "hPa"}
